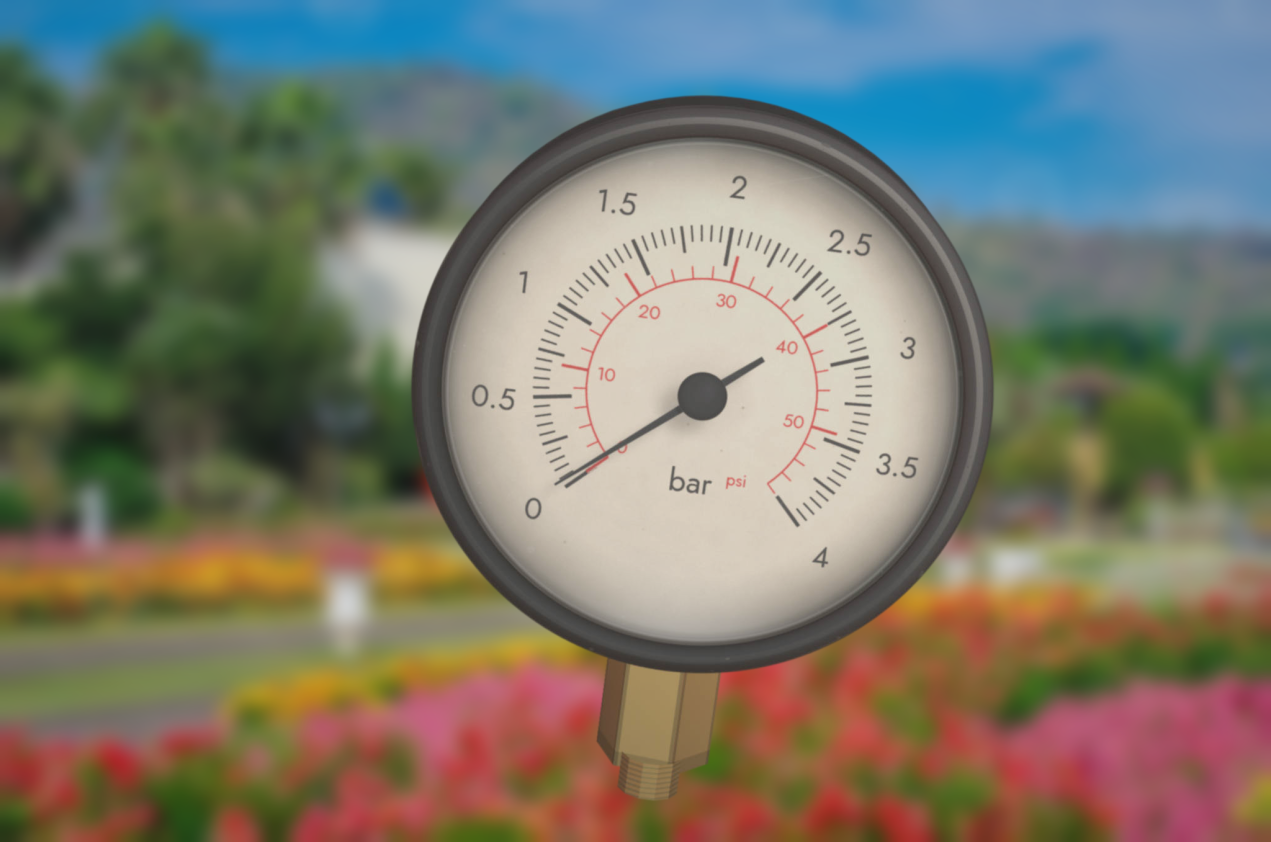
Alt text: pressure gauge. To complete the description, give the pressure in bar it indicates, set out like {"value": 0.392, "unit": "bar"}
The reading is {"value": 0.05, "unit": "bar"}
